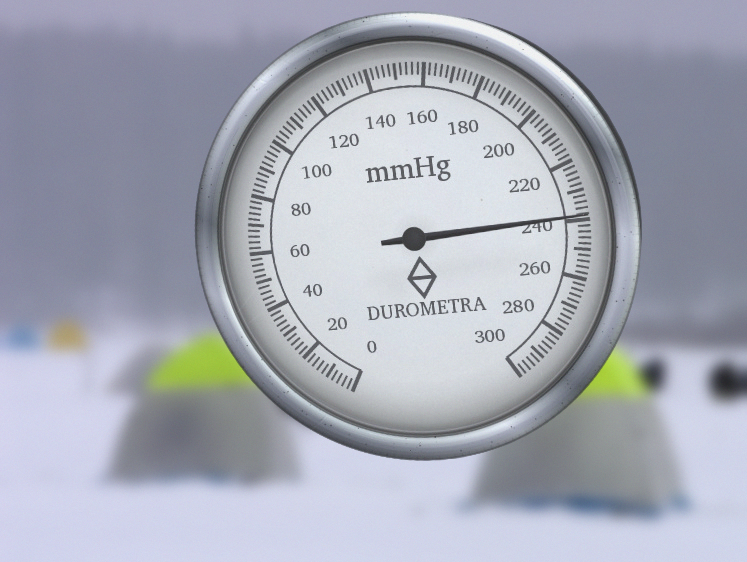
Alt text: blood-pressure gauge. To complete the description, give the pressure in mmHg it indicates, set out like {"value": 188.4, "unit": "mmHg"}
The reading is {"value": 238, "unit": "mmHg"}
